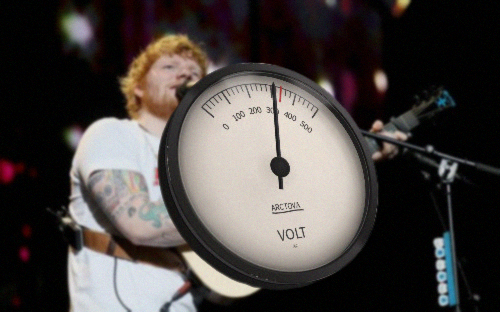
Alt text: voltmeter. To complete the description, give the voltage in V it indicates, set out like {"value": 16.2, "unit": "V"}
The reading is {"value": 300, "unit": "V"}
